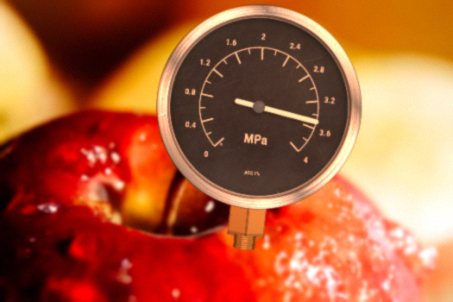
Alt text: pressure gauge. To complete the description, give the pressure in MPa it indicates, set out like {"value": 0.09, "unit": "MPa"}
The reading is {"value": 3.5, "unit": "MPa"}
